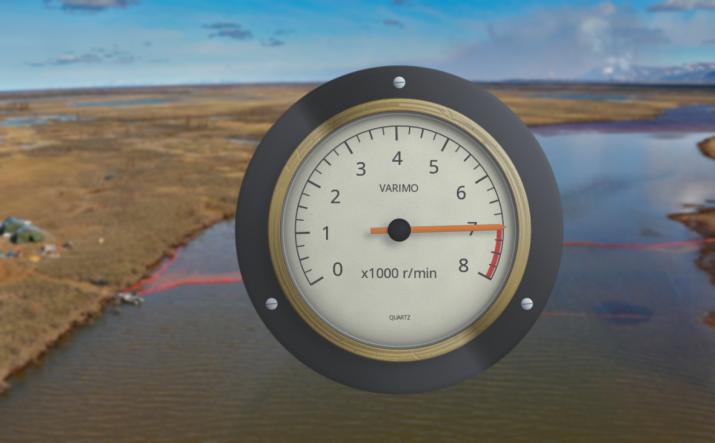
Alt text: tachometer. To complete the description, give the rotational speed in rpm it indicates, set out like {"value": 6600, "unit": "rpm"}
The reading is {"value": 7000, "unit": "rpm"}
